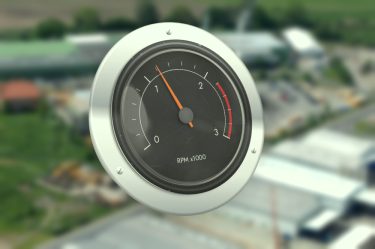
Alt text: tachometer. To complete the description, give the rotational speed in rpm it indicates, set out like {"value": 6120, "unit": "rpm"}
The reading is {"value": 1200, "unit": "rpm"}
